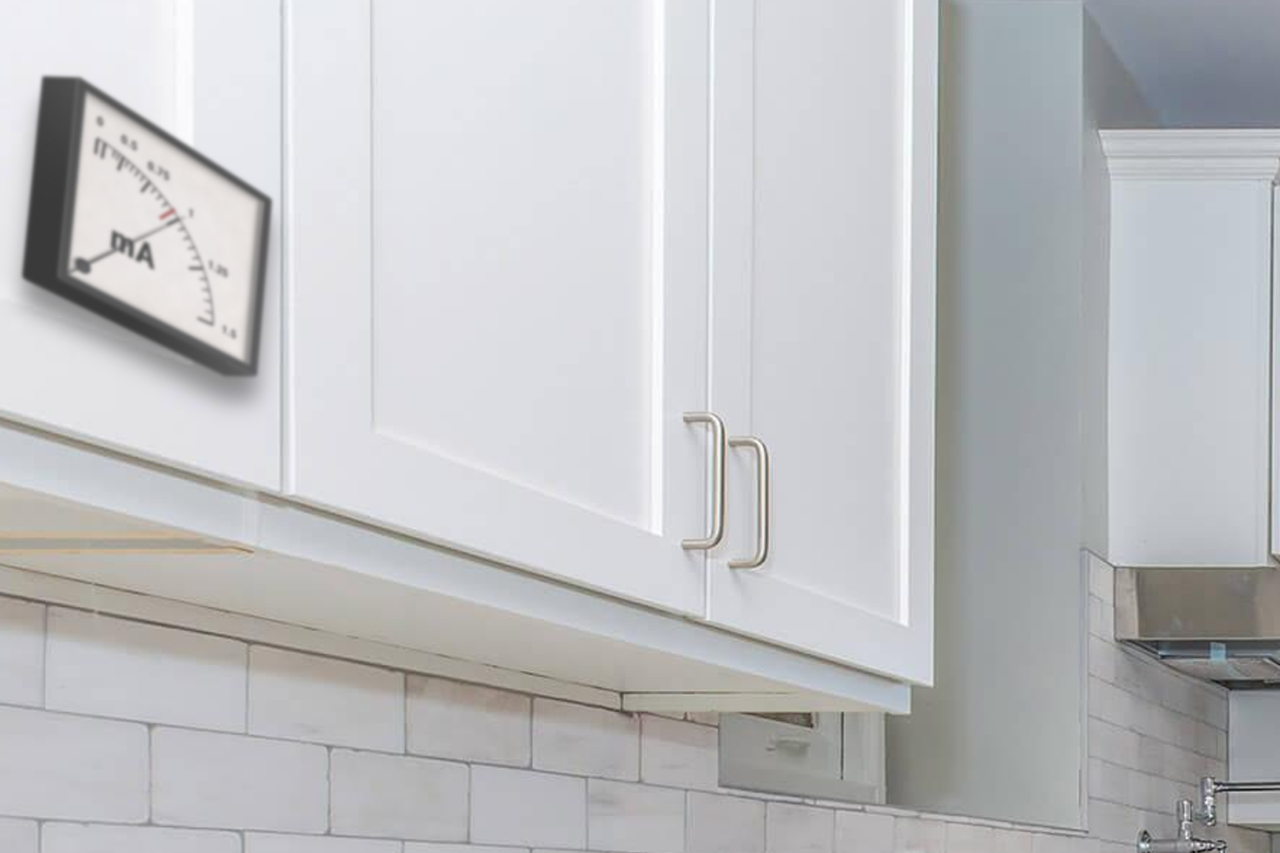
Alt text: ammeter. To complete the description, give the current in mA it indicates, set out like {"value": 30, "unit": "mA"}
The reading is {"value": 1, "unit": "mA"}
